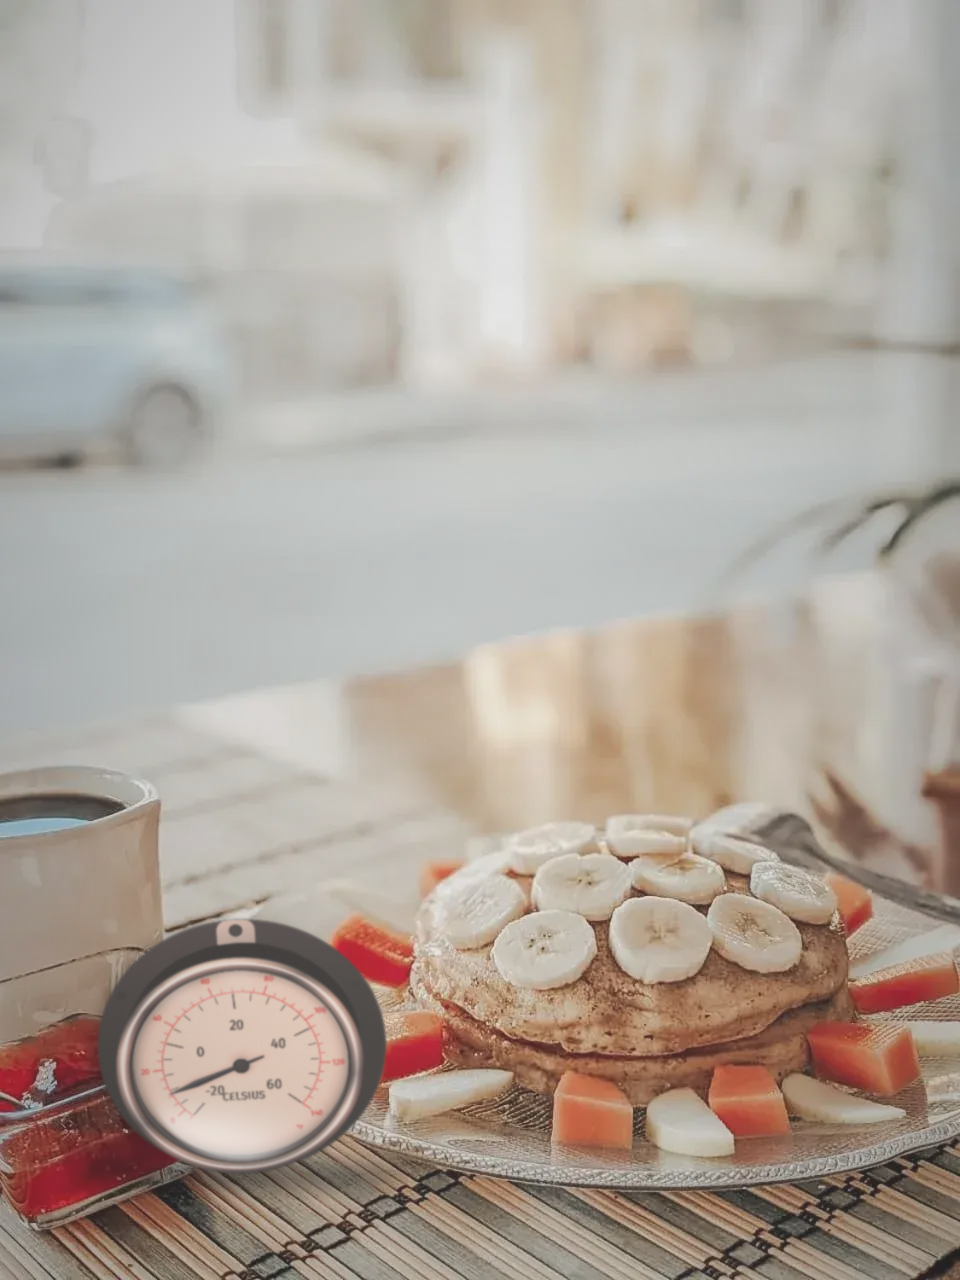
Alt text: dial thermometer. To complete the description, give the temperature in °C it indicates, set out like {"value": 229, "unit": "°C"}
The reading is {"value": -12, "unit": "°C"}
